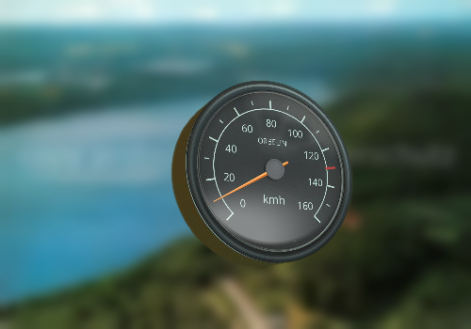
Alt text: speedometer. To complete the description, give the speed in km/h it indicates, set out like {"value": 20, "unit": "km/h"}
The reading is {"value": 10, "unit": "km/h"}
